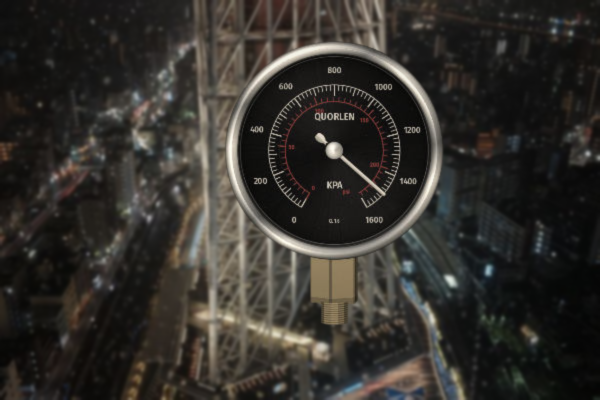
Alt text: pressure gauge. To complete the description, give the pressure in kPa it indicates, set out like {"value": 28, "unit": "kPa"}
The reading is {"value": 1500, "unit": "kPa"}
